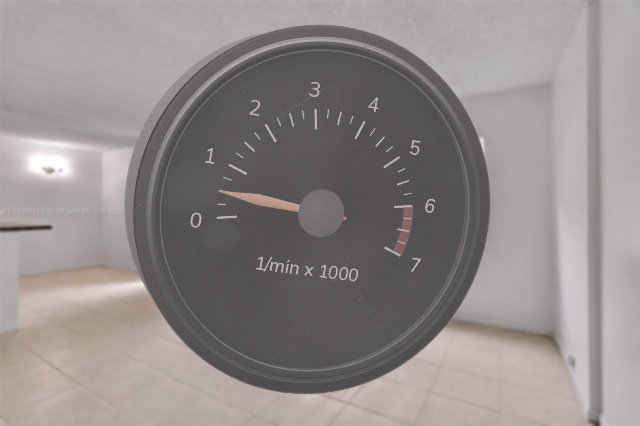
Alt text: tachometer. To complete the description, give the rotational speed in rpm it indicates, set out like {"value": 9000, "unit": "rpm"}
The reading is {"value": 500, "unit": "rpm"}
